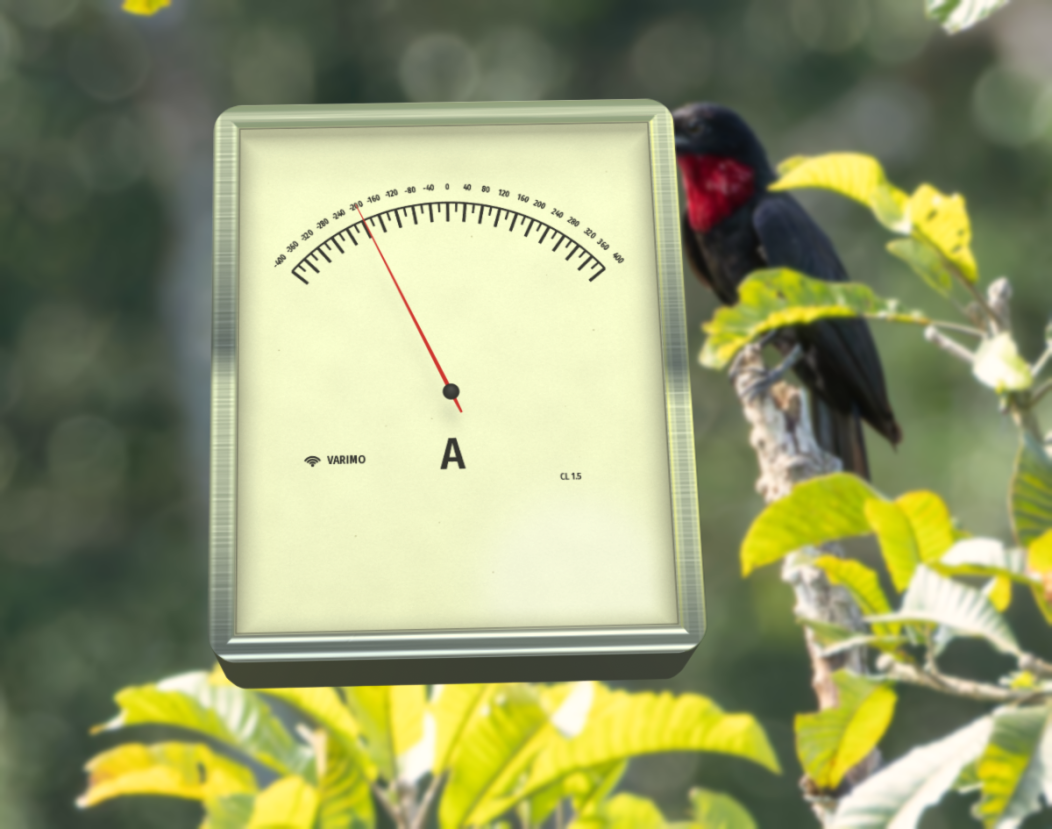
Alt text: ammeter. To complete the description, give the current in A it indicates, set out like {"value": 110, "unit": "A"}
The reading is {"value": -200, "unit": "A"}
